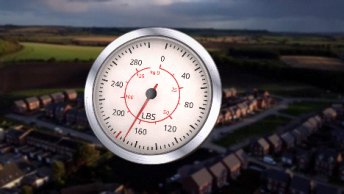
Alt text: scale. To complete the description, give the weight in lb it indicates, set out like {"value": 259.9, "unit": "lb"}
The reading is {"value": 172, "unit": "lb"}
